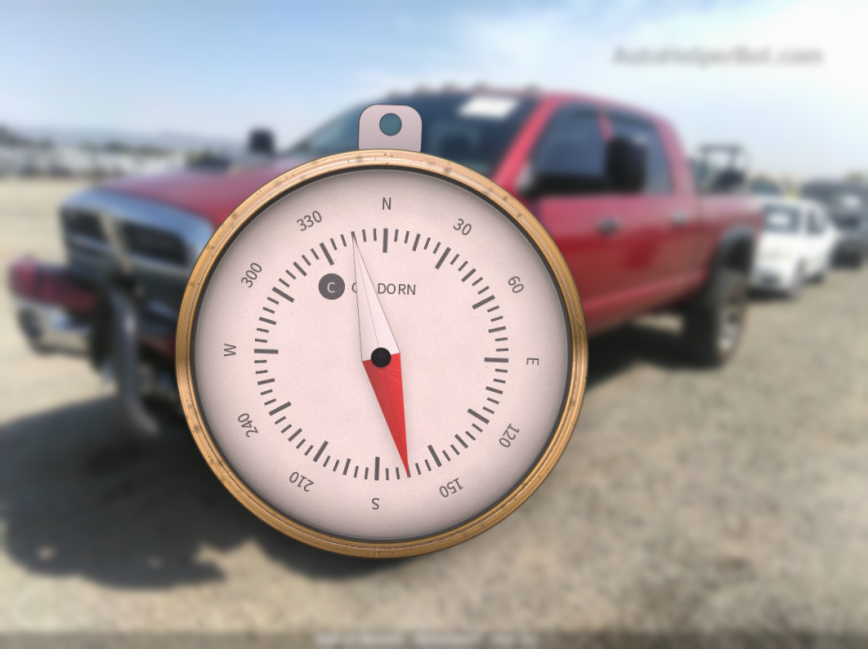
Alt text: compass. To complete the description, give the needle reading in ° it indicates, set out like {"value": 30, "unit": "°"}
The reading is {"value": 165, "unit": "°"}
